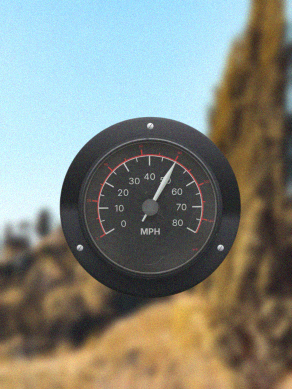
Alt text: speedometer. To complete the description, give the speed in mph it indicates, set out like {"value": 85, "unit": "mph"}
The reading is {"value": 50, "unit": "mph"}
